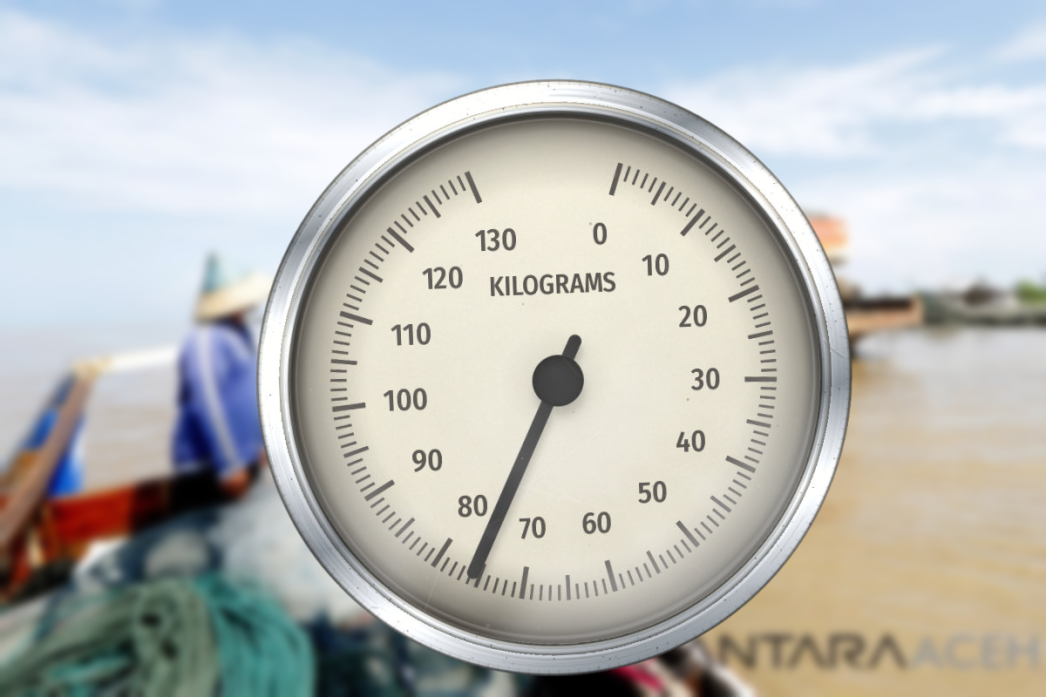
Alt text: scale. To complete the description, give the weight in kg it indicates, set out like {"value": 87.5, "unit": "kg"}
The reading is {"value": 76, "unit": "kg"}
